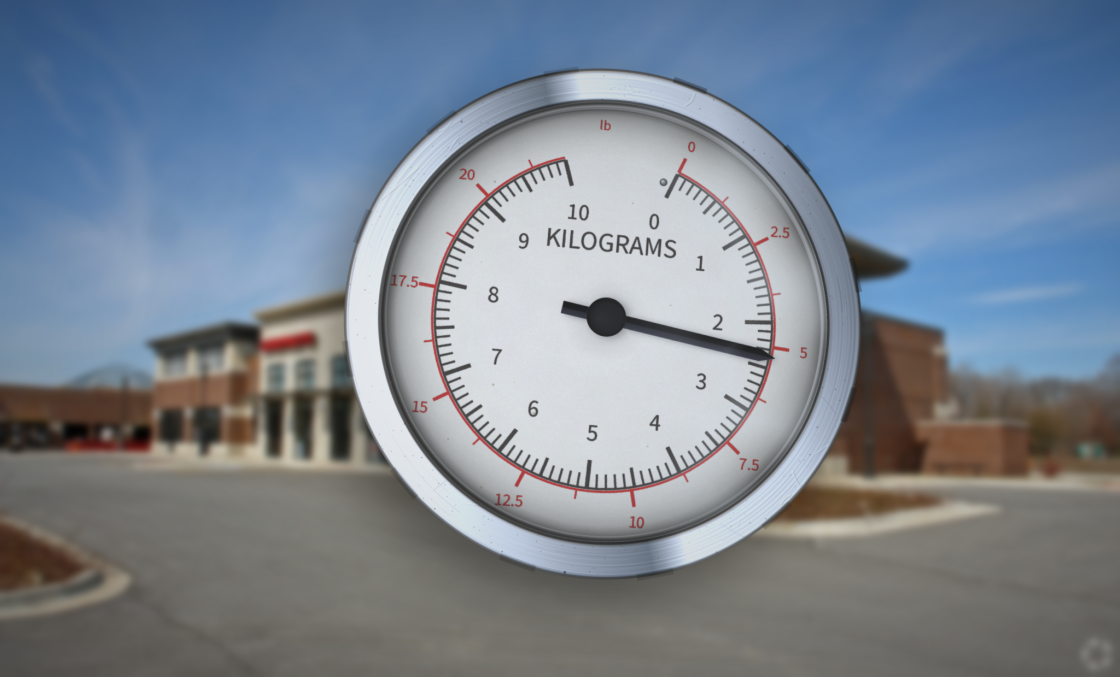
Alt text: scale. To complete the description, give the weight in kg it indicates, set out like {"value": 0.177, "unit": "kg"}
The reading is {"value": 2.4, "unit": "kg"}
